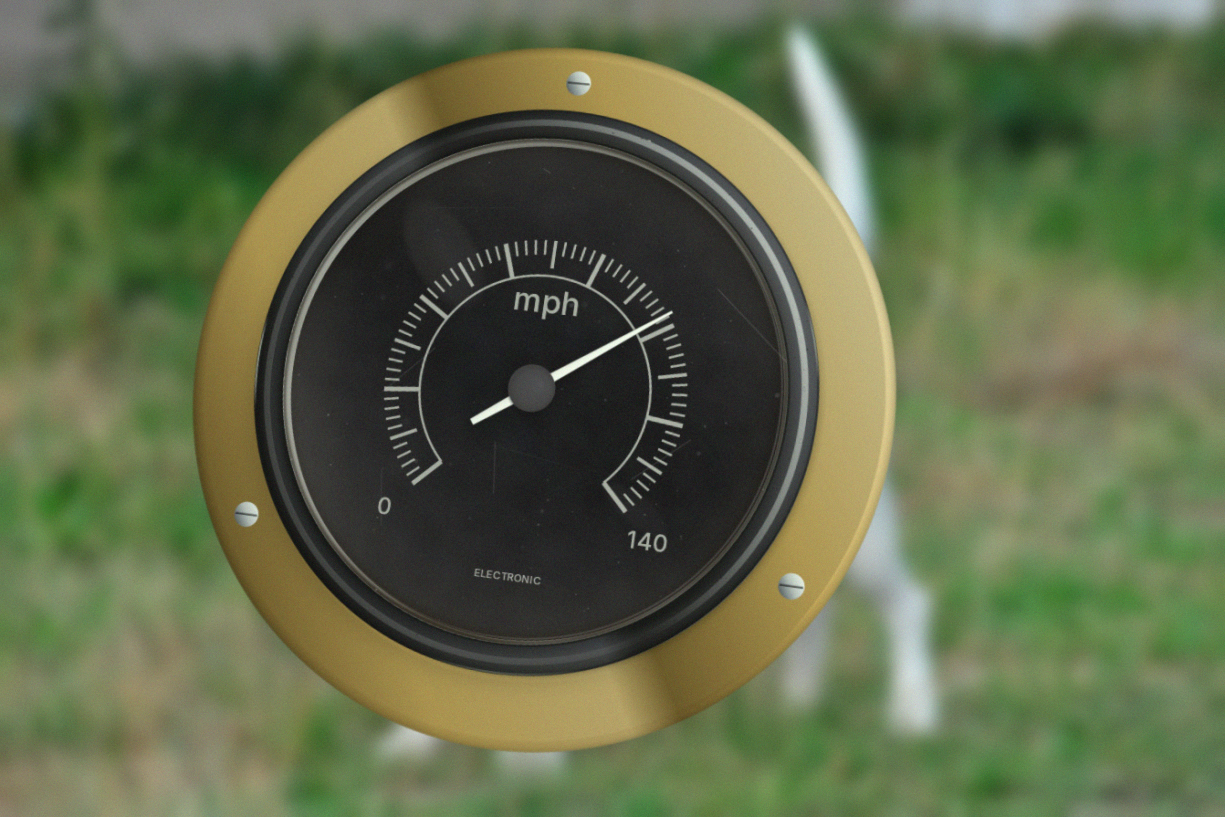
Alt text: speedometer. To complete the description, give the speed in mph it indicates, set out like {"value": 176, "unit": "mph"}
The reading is {"value": 98, "unit": "mph"}
